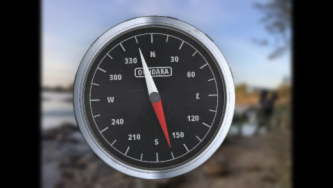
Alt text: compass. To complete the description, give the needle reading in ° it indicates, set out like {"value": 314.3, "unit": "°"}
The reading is {"value": 165, "unit": "°"}
